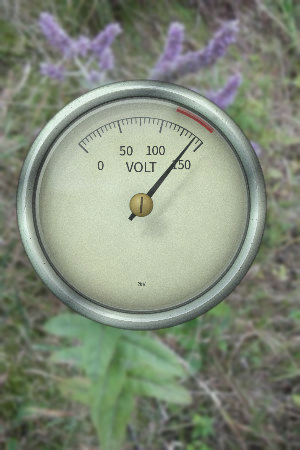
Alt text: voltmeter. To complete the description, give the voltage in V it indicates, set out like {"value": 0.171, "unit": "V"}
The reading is {"value": 140, "unit": "V"}
